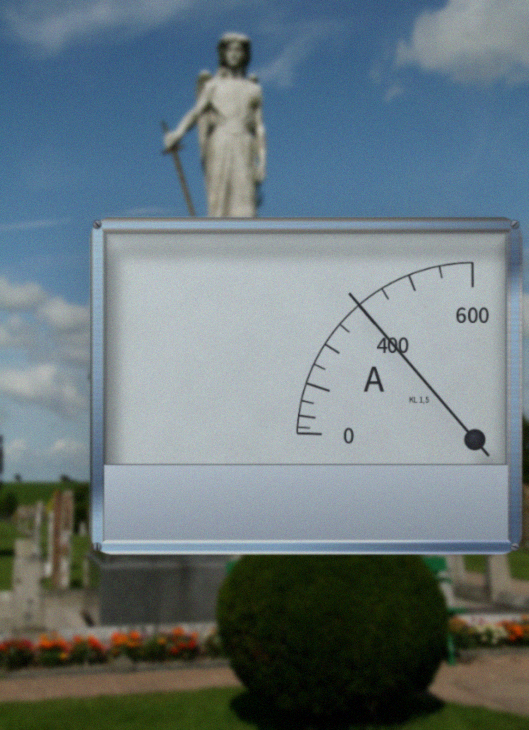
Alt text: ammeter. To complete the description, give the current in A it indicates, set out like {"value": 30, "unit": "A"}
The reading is {"value": 400, "unit": "A"}
